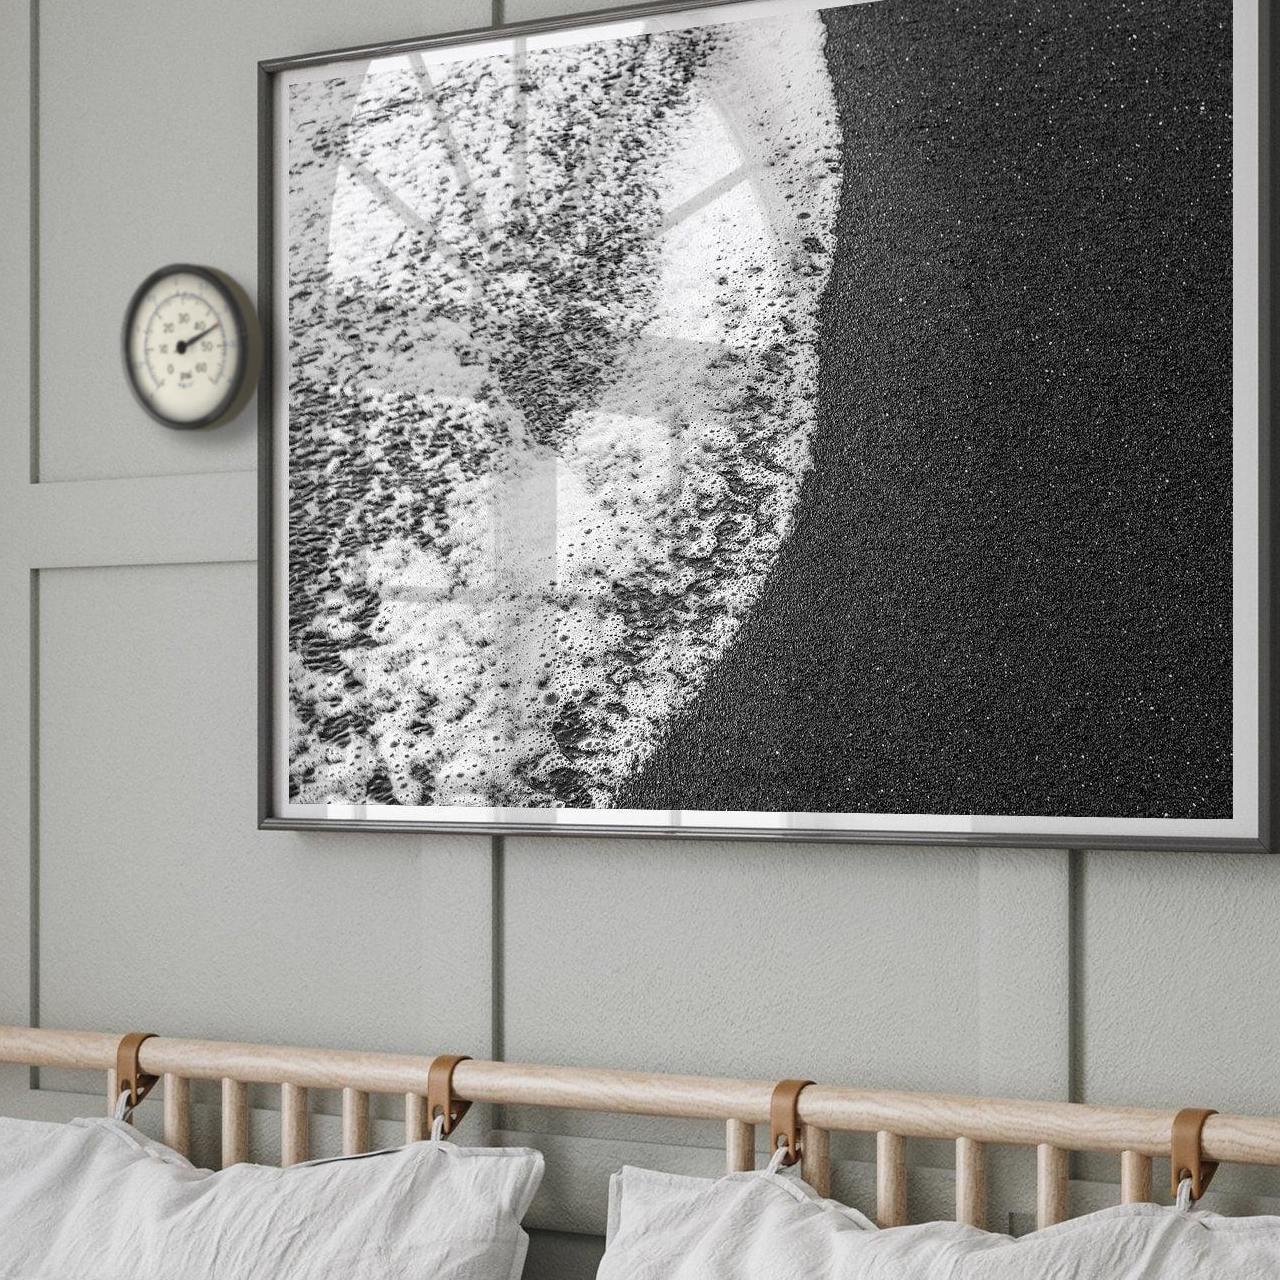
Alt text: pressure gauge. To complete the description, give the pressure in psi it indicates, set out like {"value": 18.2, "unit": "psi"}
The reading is {"value": 45, "unit": "psi"}
